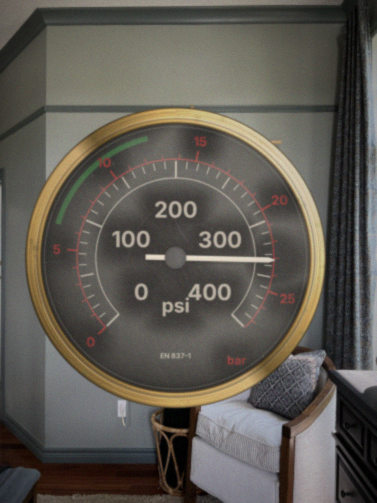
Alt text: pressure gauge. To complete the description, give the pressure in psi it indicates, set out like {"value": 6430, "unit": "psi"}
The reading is {"value": 335, "unit": "psi"}
